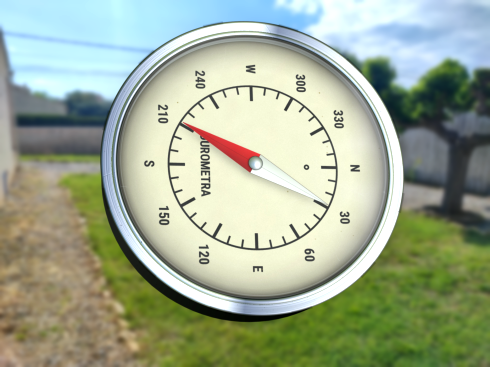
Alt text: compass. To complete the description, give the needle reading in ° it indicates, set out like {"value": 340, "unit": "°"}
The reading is {"value": 210, "unit": "°"}
